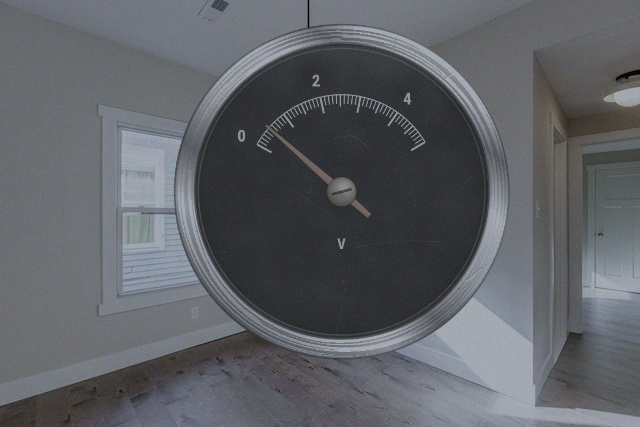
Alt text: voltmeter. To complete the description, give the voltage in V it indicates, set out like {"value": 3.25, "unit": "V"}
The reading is {"value": 0.5, "unit": "V"}
